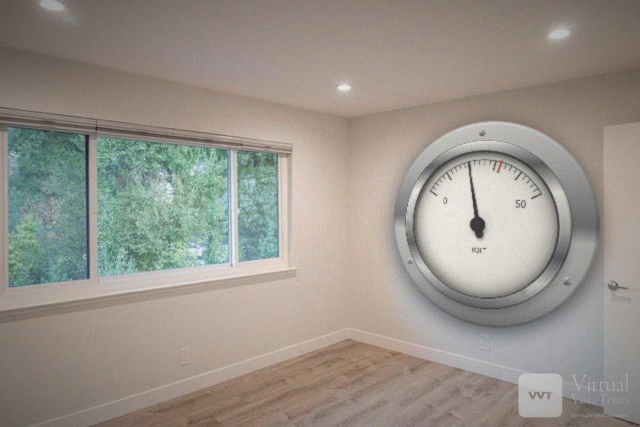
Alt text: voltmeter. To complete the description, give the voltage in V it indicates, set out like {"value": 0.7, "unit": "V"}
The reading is {"value": 20, "unit": "V"}
